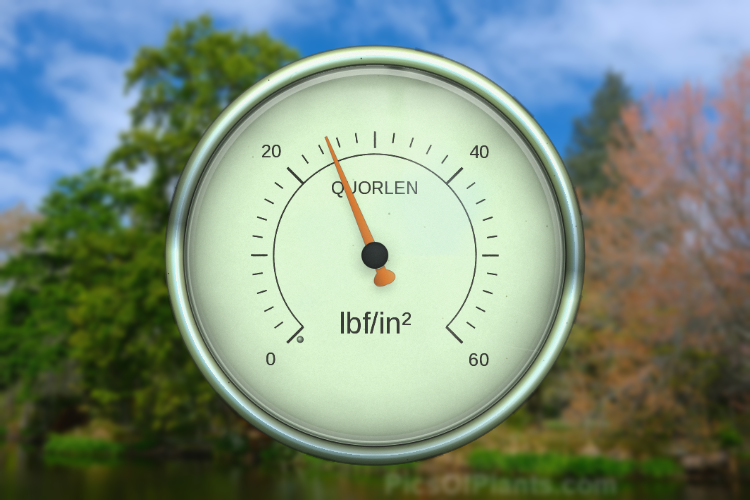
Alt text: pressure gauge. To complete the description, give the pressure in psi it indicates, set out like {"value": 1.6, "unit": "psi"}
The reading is {"value": 25, "unit": "psi"}
